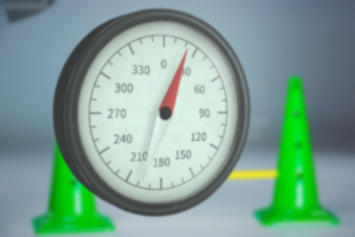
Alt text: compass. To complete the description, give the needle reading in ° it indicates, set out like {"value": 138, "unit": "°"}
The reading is {"value": 20, "unit": "°"}
